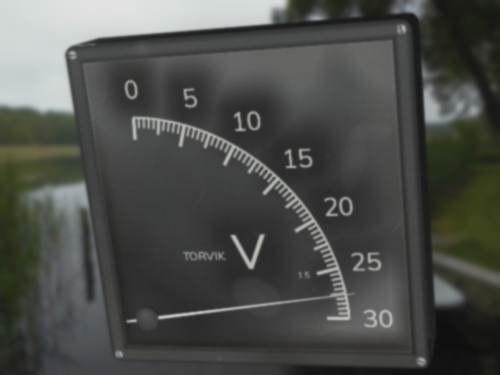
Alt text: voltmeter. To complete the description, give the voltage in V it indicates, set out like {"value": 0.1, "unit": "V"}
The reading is {"value": 27.5, "unit": "V"}
